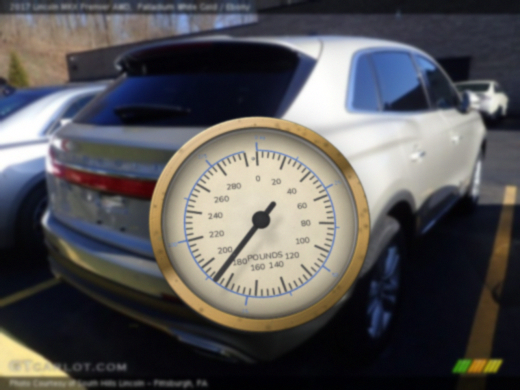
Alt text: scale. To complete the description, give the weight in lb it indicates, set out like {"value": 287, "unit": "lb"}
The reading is {"value": 188, "unit": "lb"}
